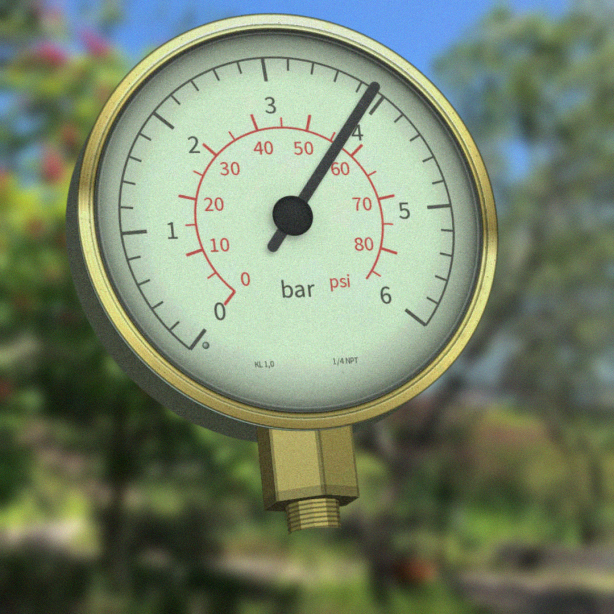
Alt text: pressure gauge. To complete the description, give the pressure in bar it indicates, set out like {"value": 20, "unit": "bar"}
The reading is {"value": 3.9, "unit": "bar"}
